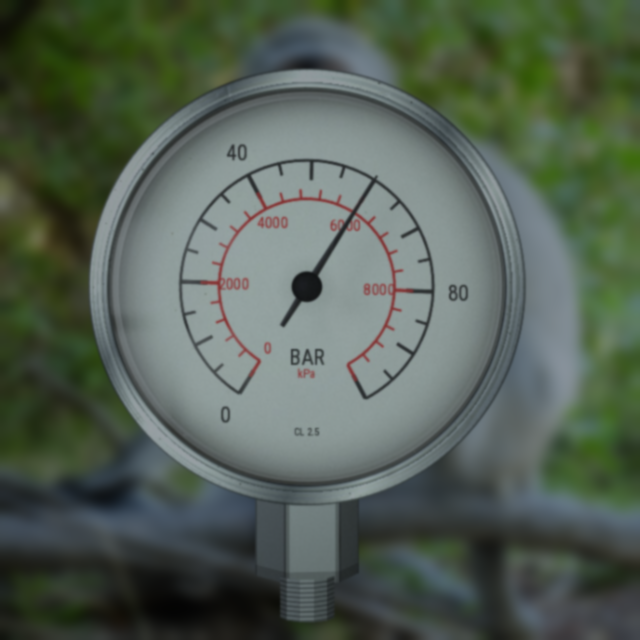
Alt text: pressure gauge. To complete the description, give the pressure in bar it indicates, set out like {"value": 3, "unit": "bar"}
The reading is {"value": 60, "unit": "bar"}
